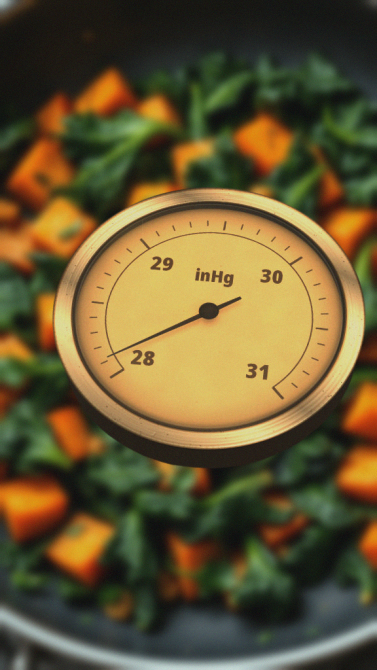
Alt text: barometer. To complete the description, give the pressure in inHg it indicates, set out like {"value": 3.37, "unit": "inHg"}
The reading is {"value": 28.1, "unit": "inHg"}
